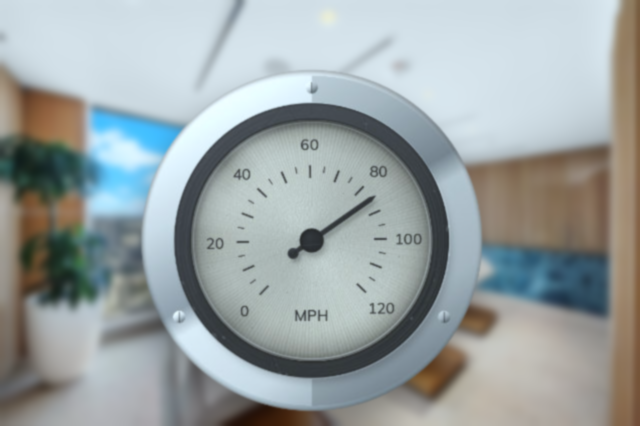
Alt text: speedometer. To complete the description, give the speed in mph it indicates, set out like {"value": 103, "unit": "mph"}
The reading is {"value": 85, "unit": "mph"}
